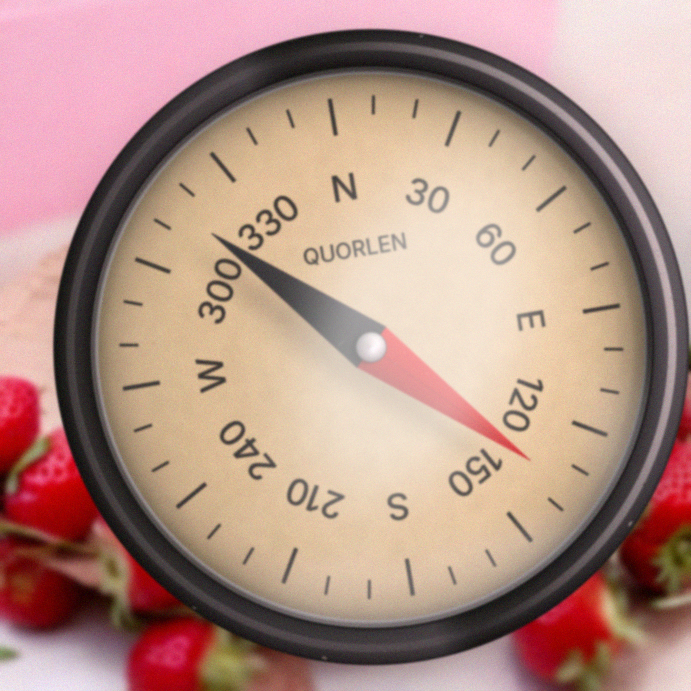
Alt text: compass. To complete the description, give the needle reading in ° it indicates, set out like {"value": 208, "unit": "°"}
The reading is {"value": 135, "unit": "°"}
